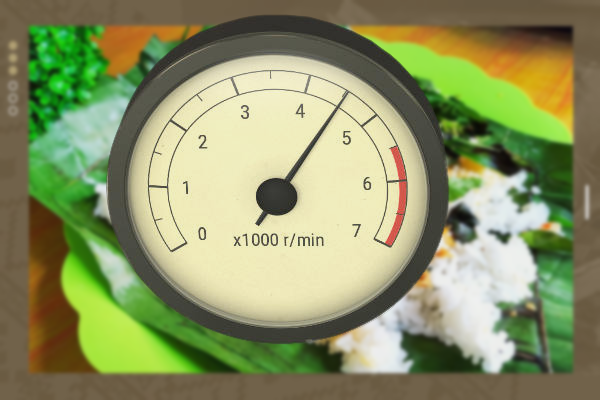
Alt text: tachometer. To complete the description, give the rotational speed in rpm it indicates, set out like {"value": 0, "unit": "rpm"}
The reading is {"value": 4500, "unit": "rpm"}
